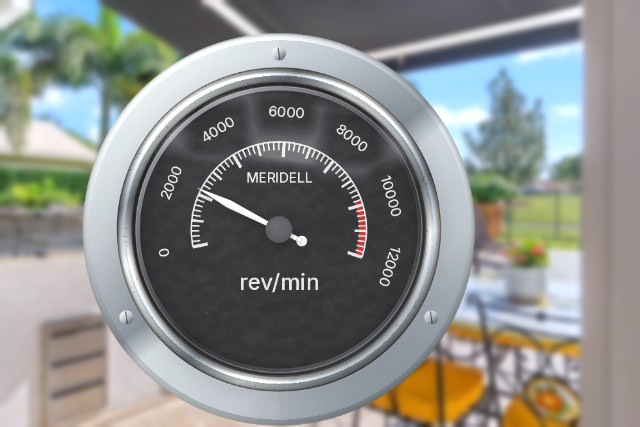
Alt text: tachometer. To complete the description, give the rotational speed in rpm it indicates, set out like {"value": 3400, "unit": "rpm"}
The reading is {"value": 2200, "unit": "rpm"}
